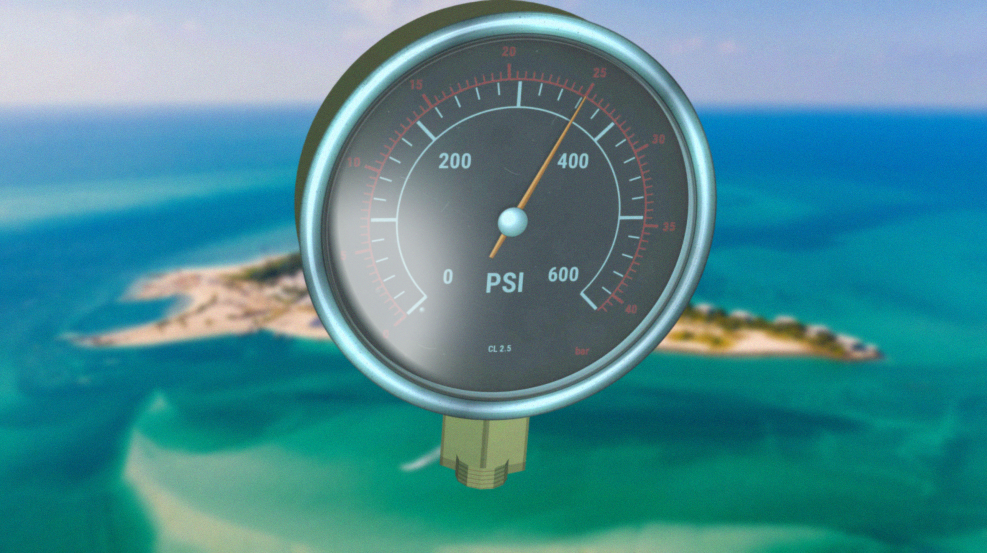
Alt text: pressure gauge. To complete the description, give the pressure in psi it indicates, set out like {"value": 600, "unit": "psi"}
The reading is {"value": 360, "unit": "psi"}
